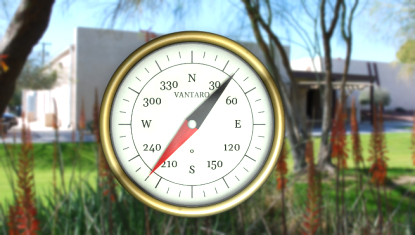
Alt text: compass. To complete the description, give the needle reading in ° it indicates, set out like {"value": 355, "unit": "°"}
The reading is {"value": 220, "unit": "°"}
